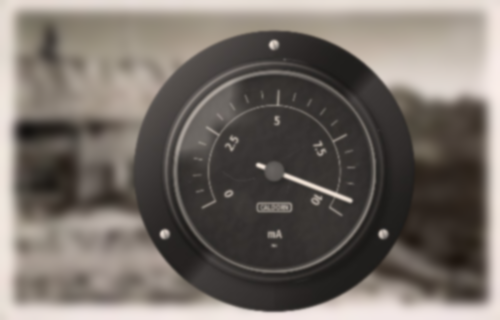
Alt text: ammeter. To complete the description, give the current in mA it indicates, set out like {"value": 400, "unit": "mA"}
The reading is {"value": 9.5, "unit": "mA"}
